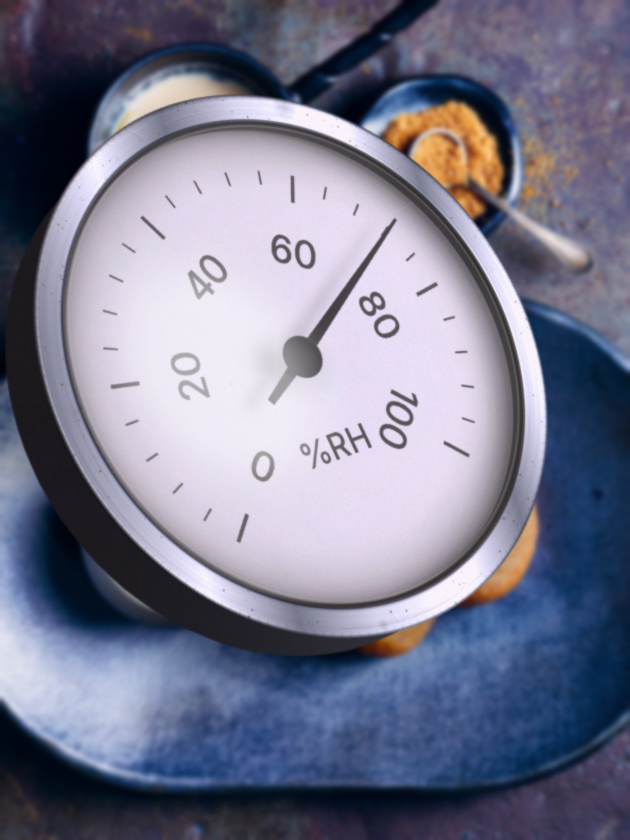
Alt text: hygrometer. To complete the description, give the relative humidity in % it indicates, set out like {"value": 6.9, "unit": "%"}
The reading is {"value": 72, "unit": "%"}
